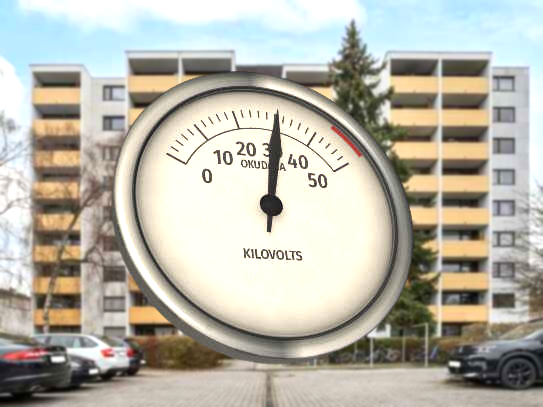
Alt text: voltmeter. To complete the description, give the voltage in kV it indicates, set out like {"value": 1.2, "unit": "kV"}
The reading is {"value": 30, "unit": "kV"}
